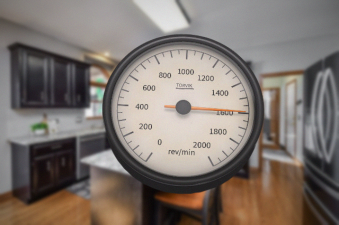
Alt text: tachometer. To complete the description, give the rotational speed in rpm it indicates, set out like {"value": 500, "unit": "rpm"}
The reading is {"value": 1600, "unit": "rpm"}
